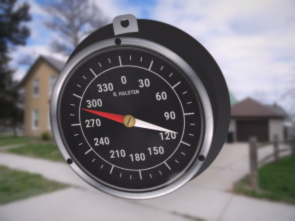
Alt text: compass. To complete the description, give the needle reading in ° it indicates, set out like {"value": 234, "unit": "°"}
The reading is {"value": 290, "unit": "°"}
